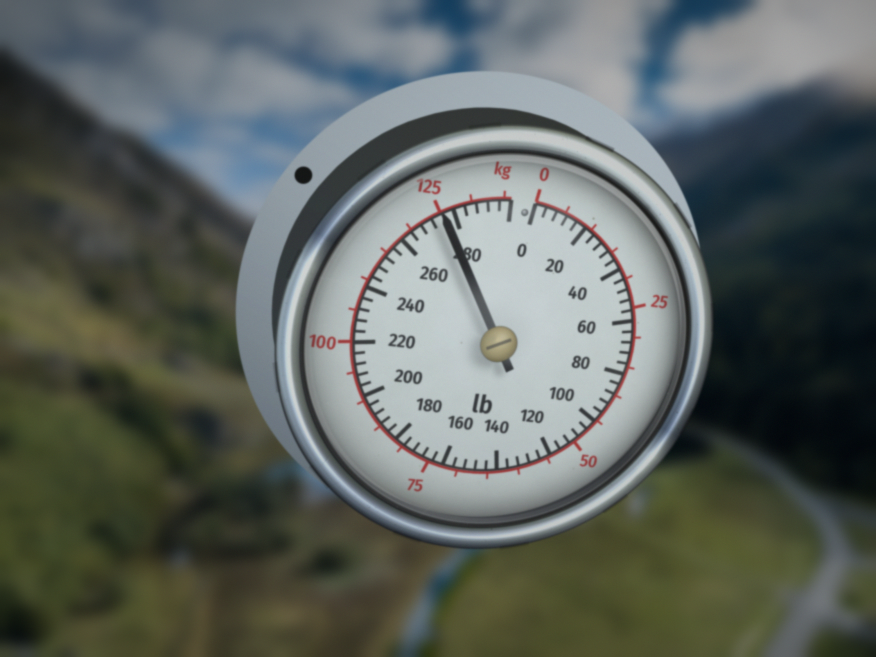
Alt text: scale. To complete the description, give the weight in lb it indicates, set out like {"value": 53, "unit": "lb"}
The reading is {"value": 276, "unit": "lb"}
